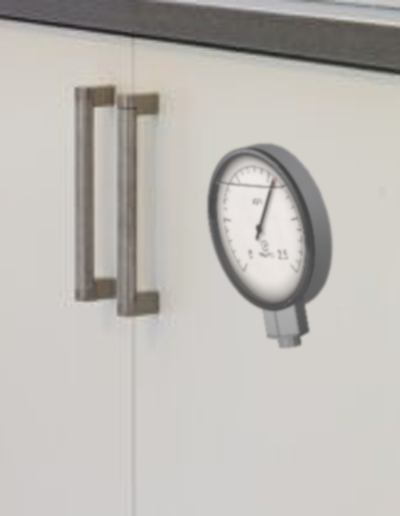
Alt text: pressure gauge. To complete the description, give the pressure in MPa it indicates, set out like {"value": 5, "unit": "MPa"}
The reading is {"value": 1.6, "unit": "MPa"}
